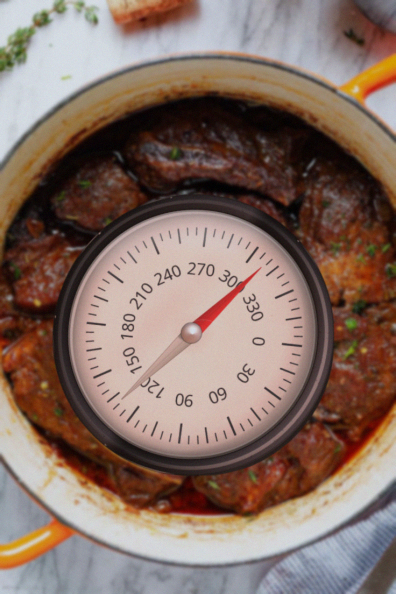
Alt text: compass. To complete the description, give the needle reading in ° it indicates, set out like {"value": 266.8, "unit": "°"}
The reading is {"value": 310, "unit": "°"}
